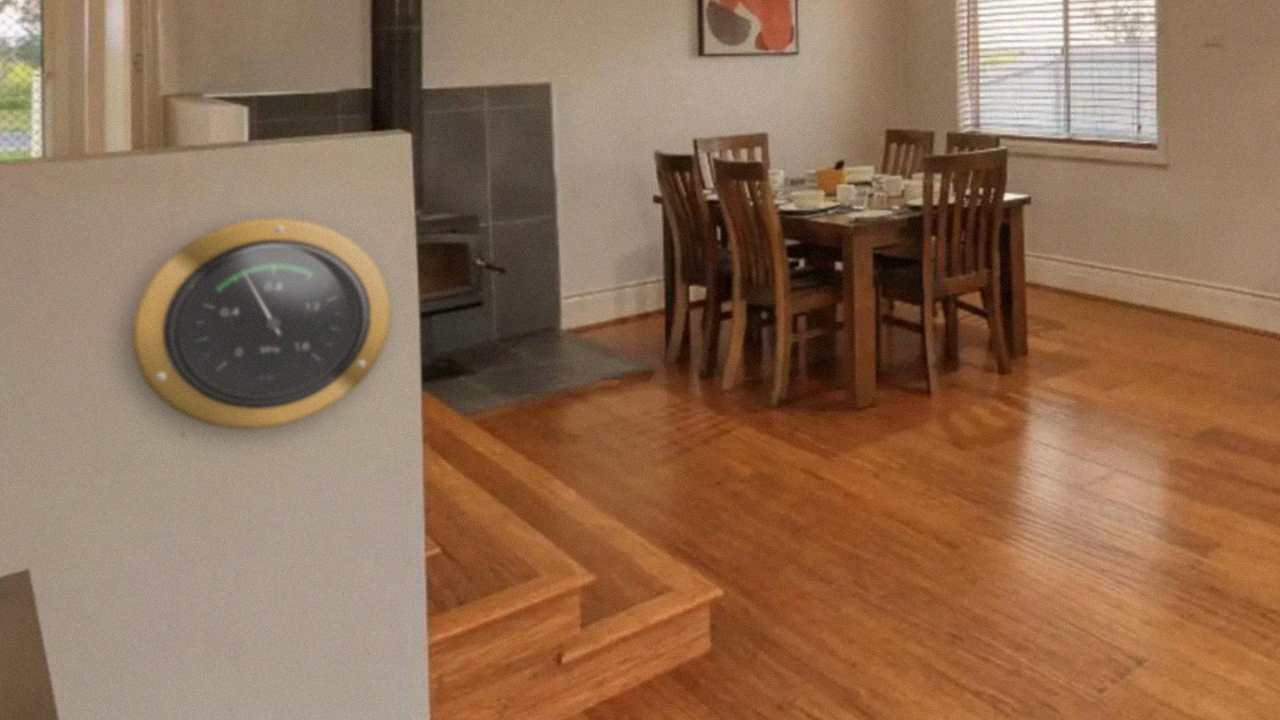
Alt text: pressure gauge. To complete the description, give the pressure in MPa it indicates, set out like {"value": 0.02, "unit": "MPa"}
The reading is {"value": 0.65, "unit": "MPa"}
